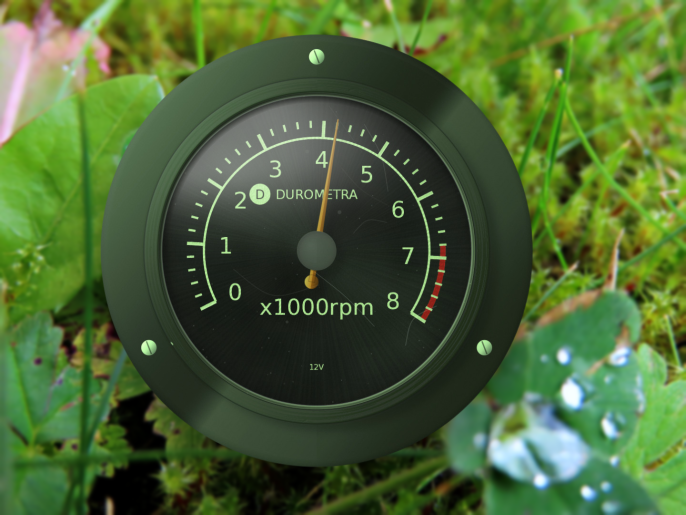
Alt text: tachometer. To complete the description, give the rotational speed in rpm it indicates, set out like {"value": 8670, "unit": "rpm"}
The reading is {"value": 4200, "unit": "rpm"}
